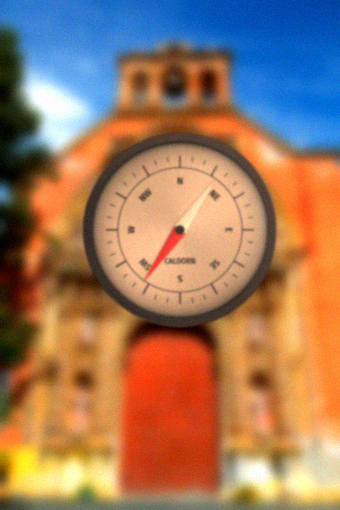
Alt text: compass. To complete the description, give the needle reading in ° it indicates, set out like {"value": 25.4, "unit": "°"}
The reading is {"value": 215, "unit": "°"}
